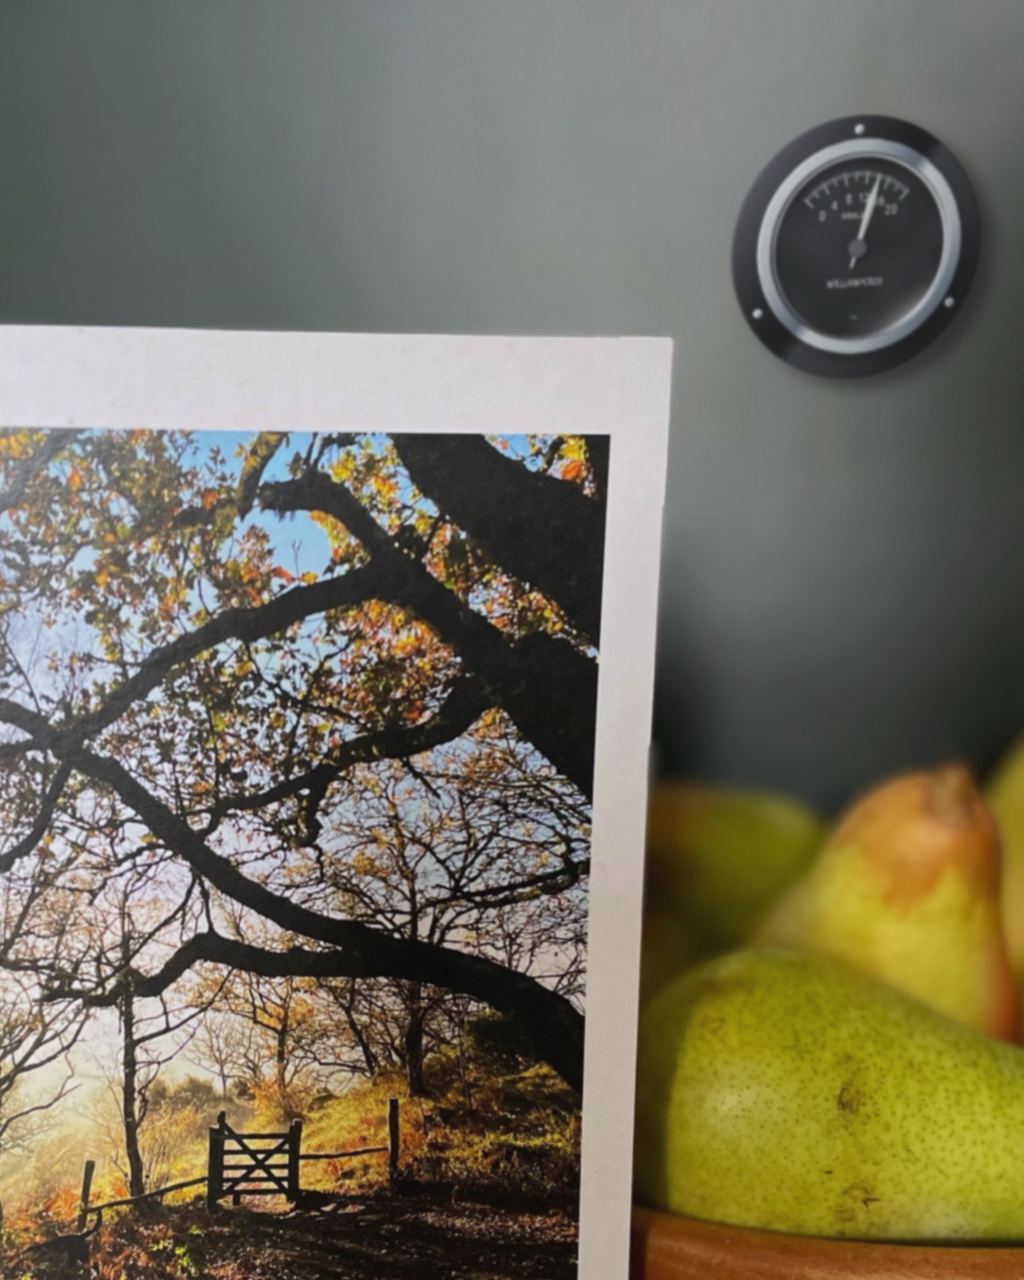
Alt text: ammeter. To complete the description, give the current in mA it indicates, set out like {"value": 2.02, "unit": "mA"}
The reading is {"value": 14, "unit": "mA"}
